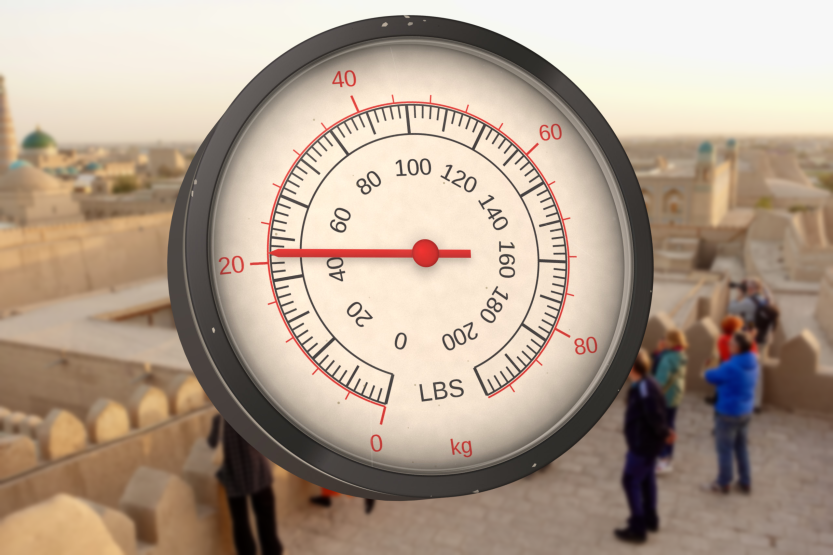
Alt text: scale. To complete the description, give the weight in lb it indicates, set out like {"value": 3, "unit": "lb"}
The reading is {"value": 46, "unit": "lb"}
